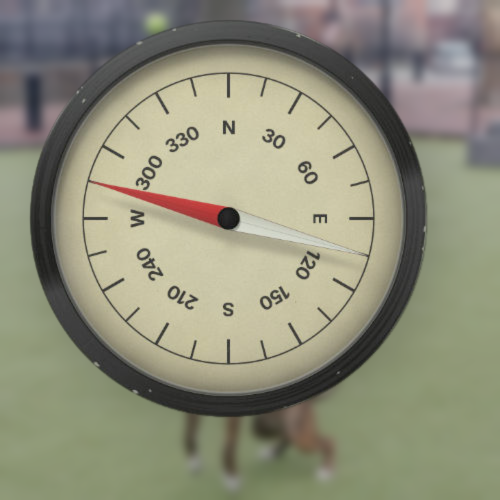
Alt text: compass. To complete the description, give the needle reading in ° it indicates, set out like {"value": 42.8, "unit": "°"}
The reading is {"value": 285, "unit": "°"}
